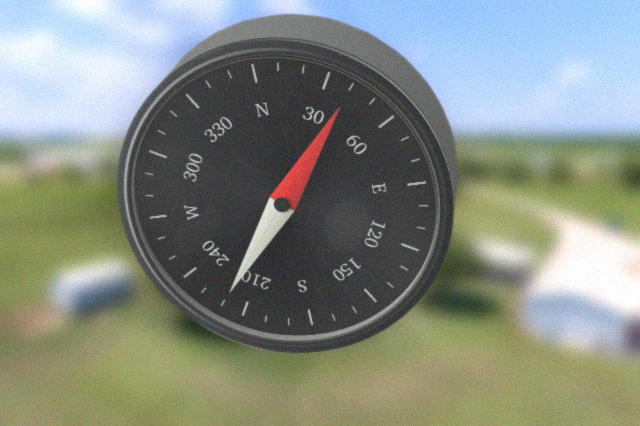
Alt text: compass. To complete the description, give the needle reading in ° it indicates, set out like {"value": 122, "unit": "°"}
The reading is {"value": 40, "unit": "°"}
